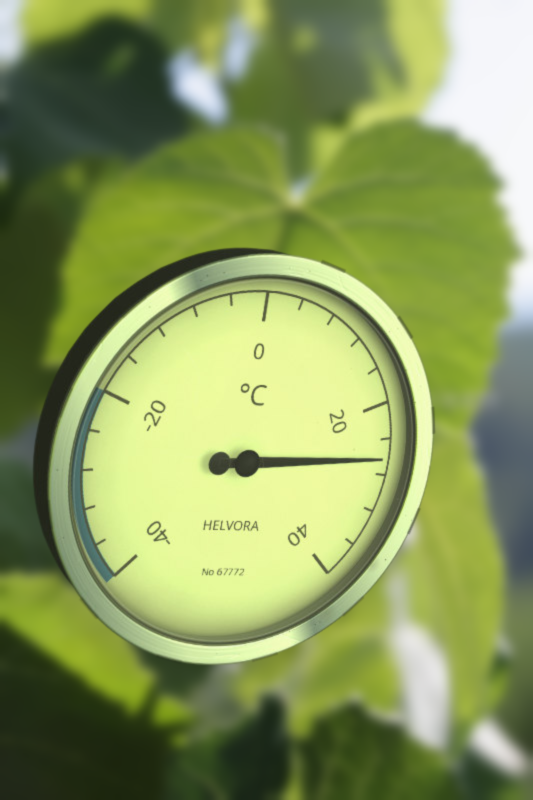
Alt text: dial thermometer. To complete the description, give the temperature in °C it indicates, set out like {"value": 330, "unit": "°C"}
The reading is {"value": 26, "unit": "°C"}
